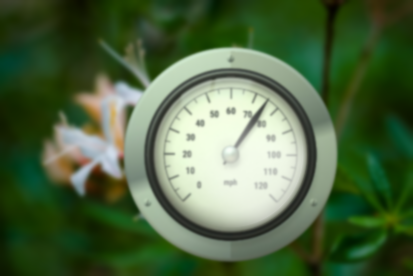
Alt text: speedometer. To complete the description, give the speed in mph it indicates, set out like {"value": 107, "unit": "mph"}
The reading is {"value": 75, "unit": "mph"}
